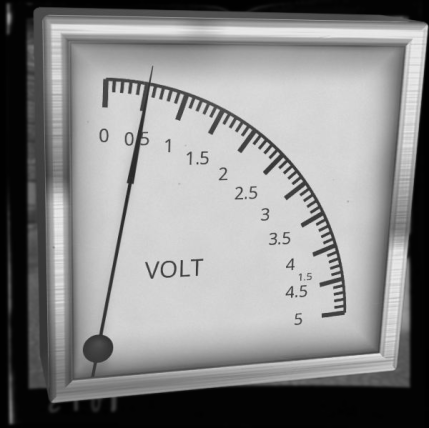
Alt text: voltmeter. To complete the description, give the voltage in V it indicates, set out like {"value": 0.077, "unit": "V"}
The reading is {"value": 0.5, "unit": "V"}
